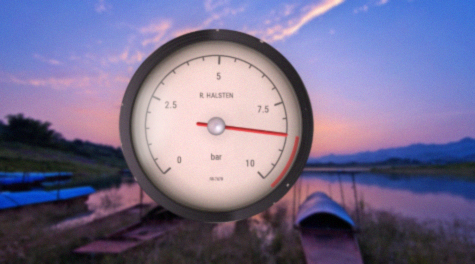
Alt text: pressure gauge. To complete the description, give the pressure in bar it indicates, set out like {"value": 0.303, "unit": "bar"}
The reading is {"value": 8.5, "unit": "bar"}
